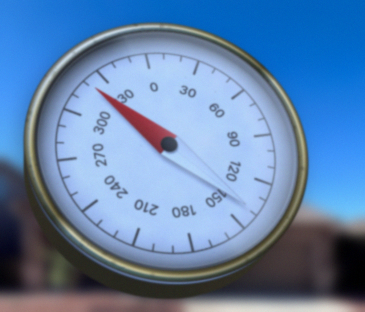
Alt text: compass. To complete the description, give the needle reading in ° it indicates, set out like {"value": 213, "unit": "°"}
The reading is {"value": 320, "unit": "°"}
